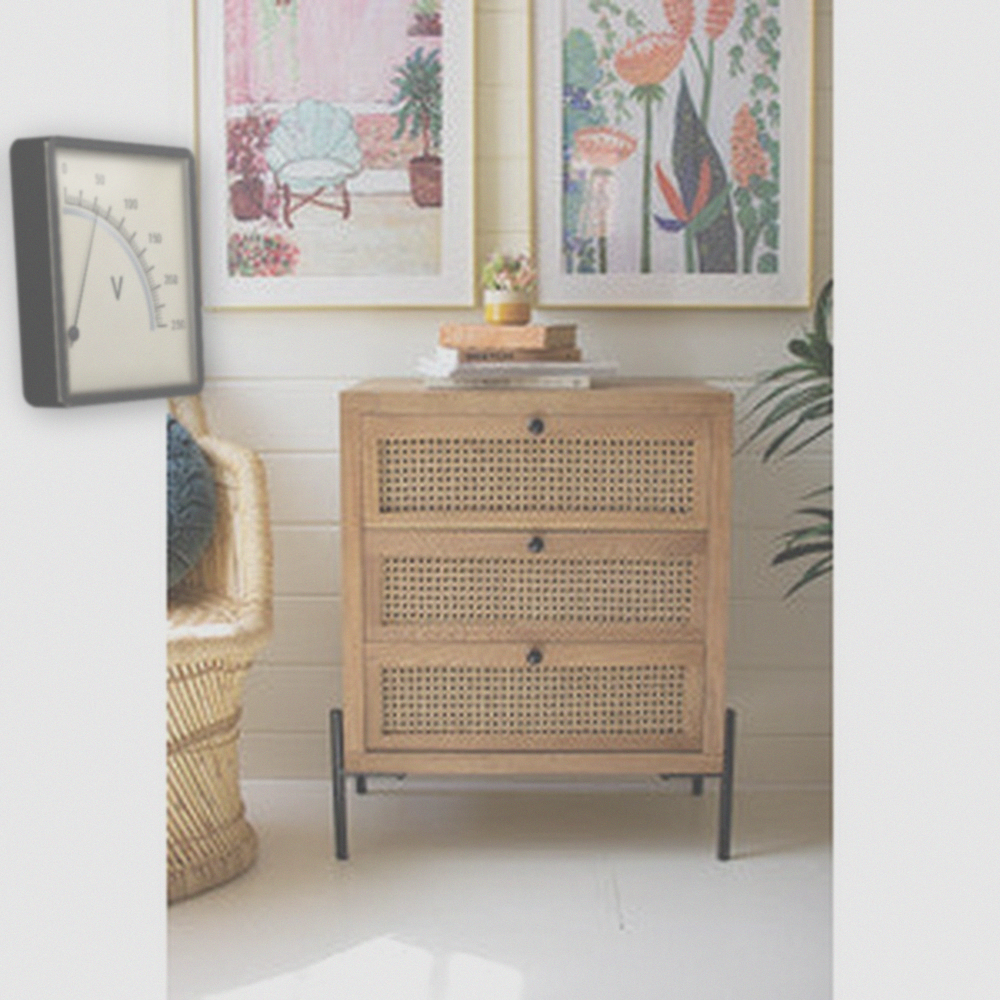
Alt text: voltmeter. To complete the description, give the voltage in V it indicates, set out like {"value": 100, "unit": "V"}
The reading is {"value": 50, "unit": "V"}
